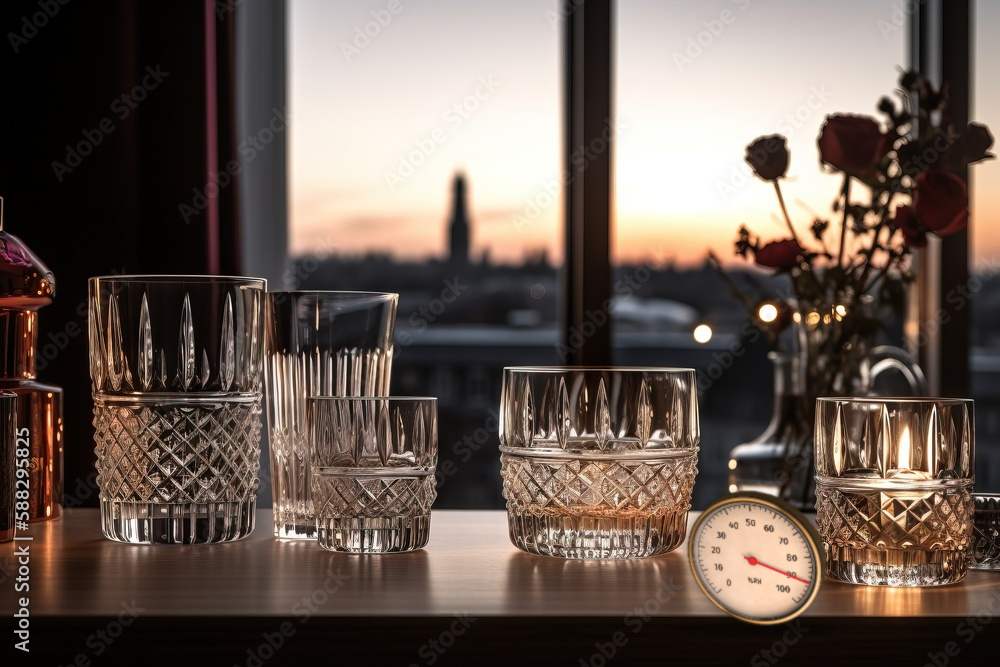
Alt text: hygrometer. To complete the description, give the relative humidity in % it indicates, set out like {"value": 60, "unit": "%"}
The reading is {"value": 90, "unit": "%"}
